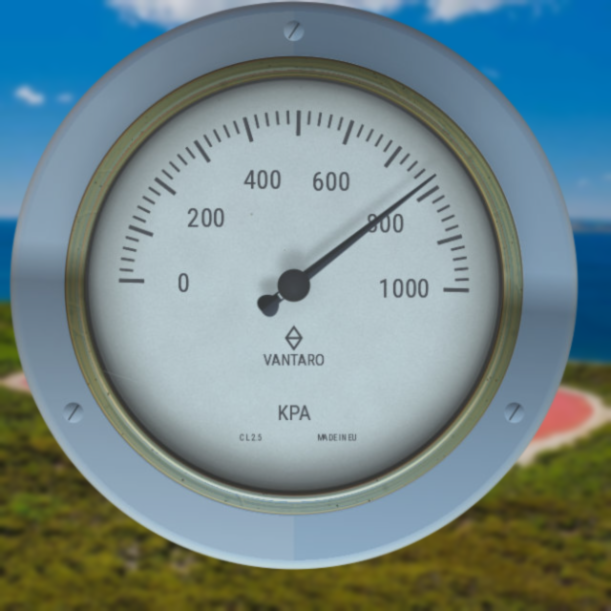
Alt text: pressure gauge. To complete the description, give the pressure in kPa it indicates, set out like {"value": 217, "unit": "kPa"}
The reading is {"value": 780, "unit": "kPa"}
